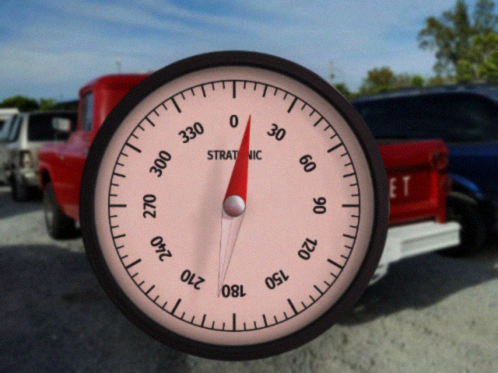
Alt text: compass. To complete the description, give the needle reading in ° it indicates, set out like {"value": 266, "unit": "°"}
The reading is {"value": 10, "unit": "°"}
